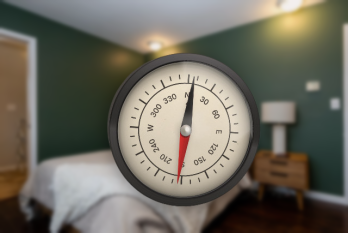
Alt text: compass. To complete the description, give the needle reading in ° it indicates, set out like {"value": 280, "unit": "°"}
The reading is {"value": 185, "unit": "°"}
